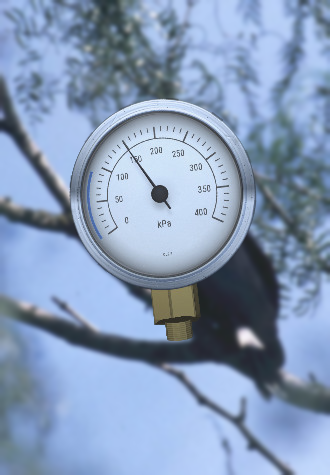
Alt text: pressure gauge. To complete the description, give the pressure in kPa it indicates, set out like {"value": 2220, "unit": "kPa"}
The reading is {"value": 150, "unit": "kPa"}
